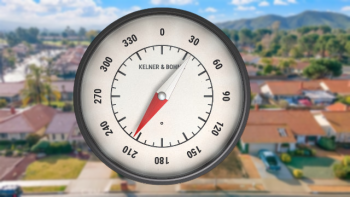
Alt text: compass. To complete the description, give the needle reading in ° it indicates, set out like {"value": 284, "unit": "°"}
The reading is {"value": 215, "unit": "°"}
